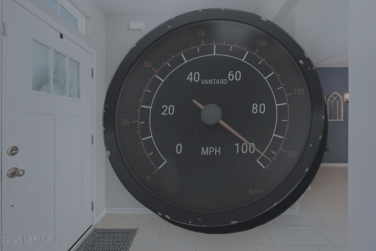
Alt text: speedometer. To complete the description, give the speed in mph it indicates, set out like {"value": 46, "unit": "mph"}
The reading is {"value": 97.5, "unit": "mph"}
